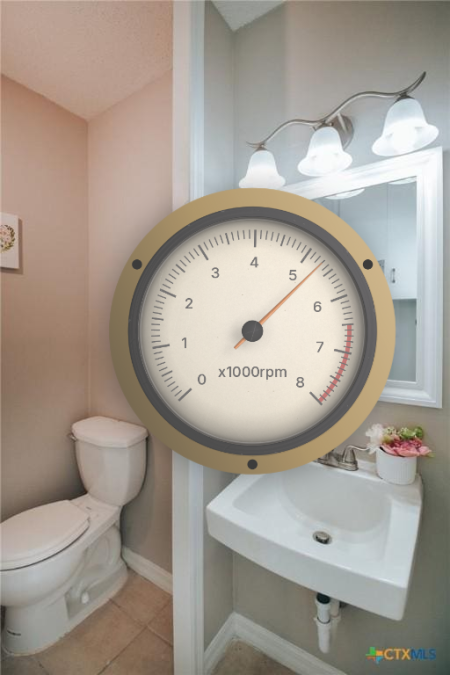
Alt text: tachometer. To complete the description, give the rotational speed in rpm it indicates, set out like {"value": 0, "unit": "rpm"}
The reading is {"value": 5300, "unit": "rpm"}
